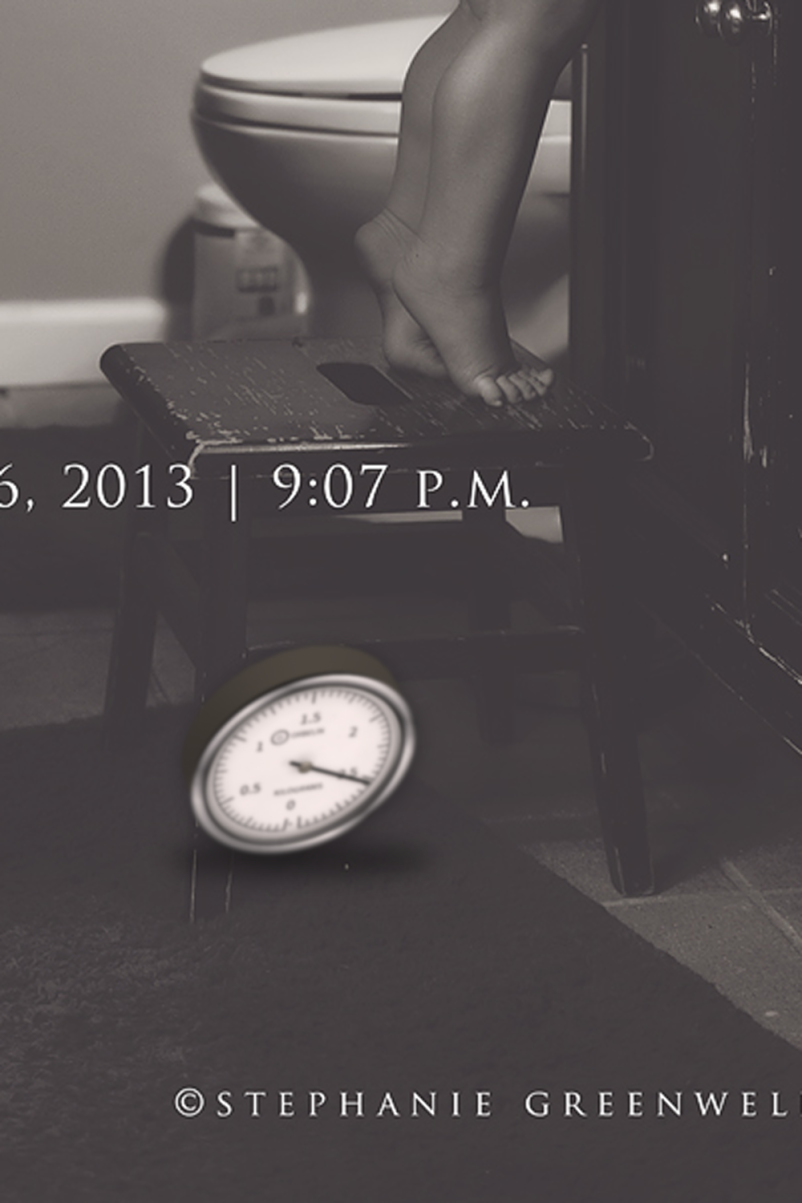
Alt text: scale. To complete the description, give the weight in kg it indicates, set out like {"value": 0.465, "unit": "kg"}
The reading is {"value": 2.5, "unit": "kg"}
